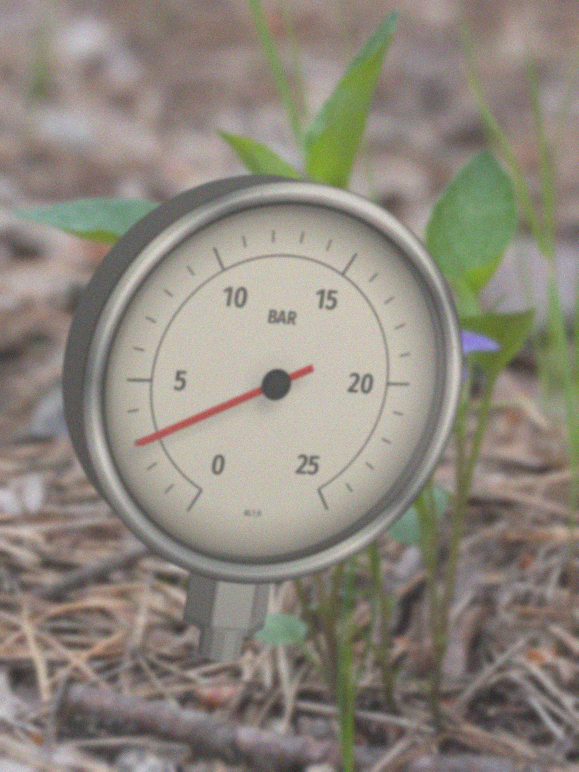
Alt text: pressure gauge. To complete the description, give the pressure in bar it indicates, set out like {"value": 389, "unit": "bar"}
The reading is {"value": 3, "unit": "bar"}
